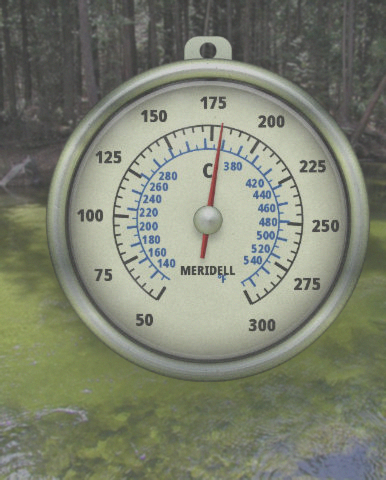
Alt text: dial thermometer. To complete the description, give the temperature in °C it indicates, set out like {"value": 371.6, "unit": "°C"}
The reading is {"value": 180, "unit": "°C"}
